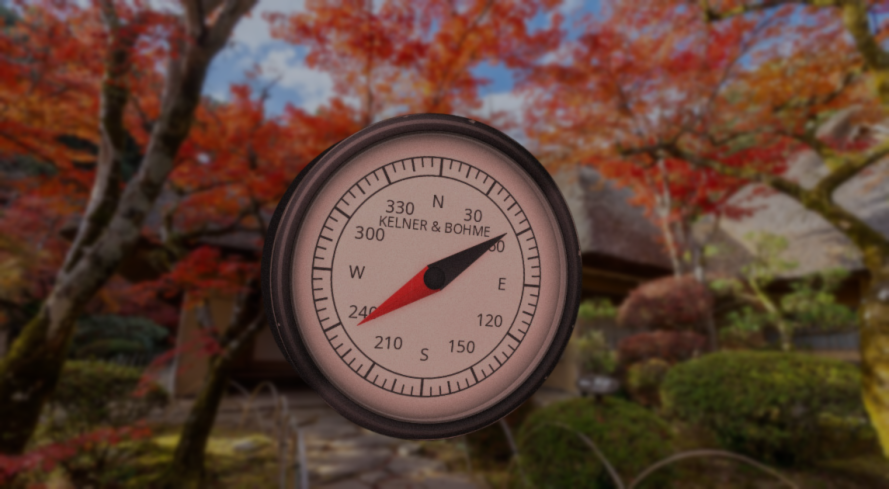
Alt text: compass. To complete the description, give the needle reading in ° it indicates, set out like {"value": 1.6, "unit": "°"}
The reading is {"value": 235, "unit": "°"}
